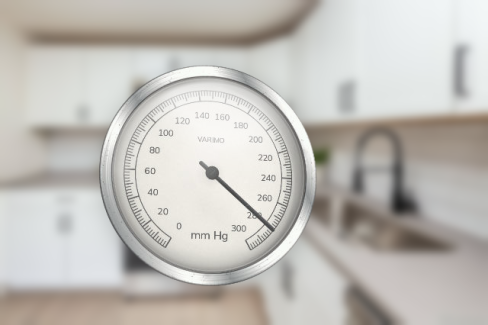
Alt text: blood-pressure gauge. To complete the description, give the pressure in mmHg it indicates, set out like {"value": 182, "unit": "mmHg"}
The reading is {"value": 280, "unit": "mmHg"}
